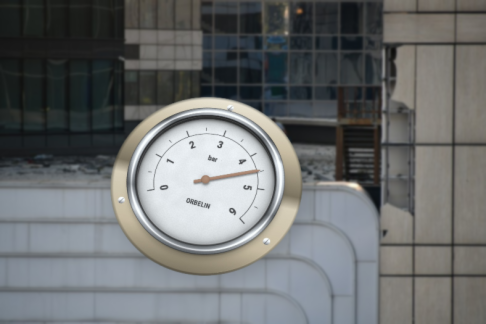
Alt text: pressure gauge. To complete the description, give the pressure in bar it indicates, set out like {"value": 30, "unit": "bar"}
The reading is {"value": 4.5, "unit": "bar"}
